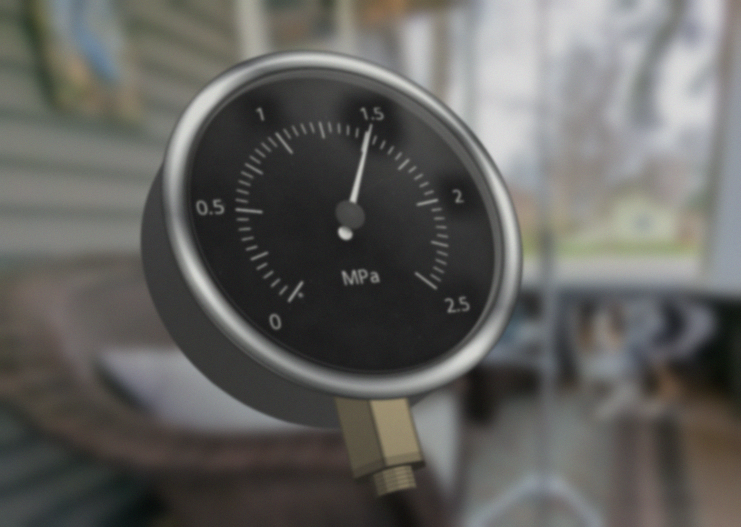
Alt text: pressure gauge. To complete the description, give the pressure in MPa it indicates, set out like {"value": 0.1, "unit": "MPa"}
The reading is {"value": 1.5, "unit": "MPa"}
